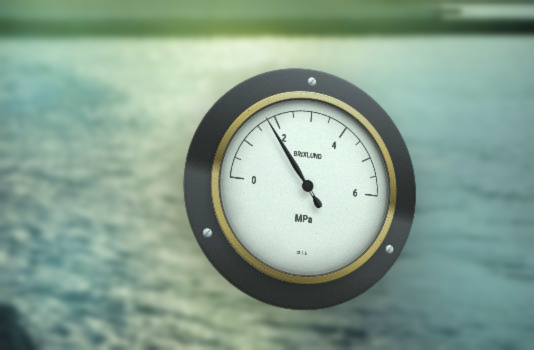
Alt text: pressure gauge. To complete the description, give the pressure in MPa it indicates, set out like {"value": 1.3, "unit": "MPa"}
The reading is {"value": 1.75, "unit": "MPa"}
